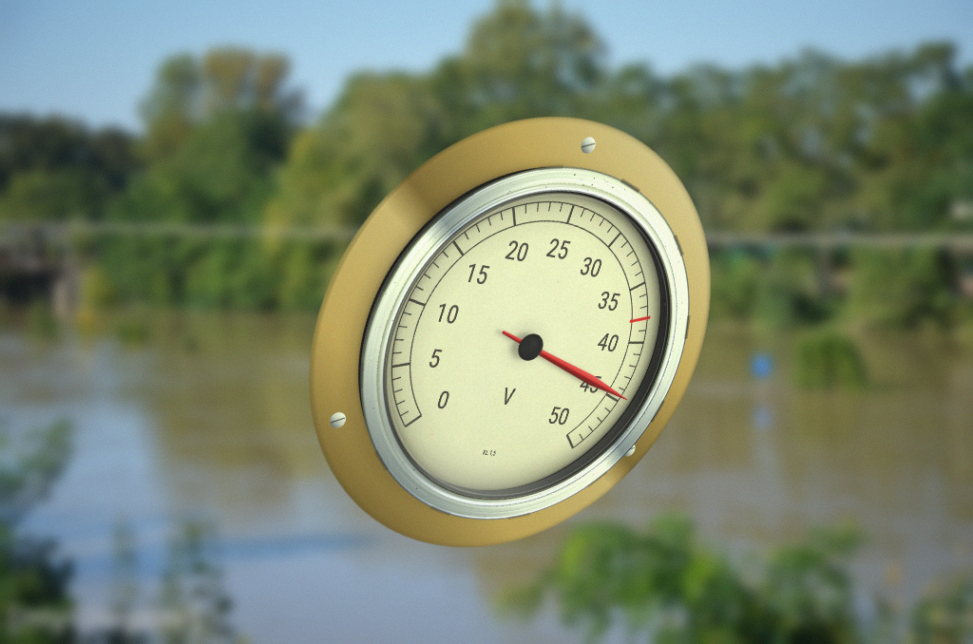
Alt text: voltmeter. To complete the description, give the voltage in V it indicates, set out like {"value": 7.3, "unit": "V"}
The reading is {"value": 44.5, "unit": "V"}
